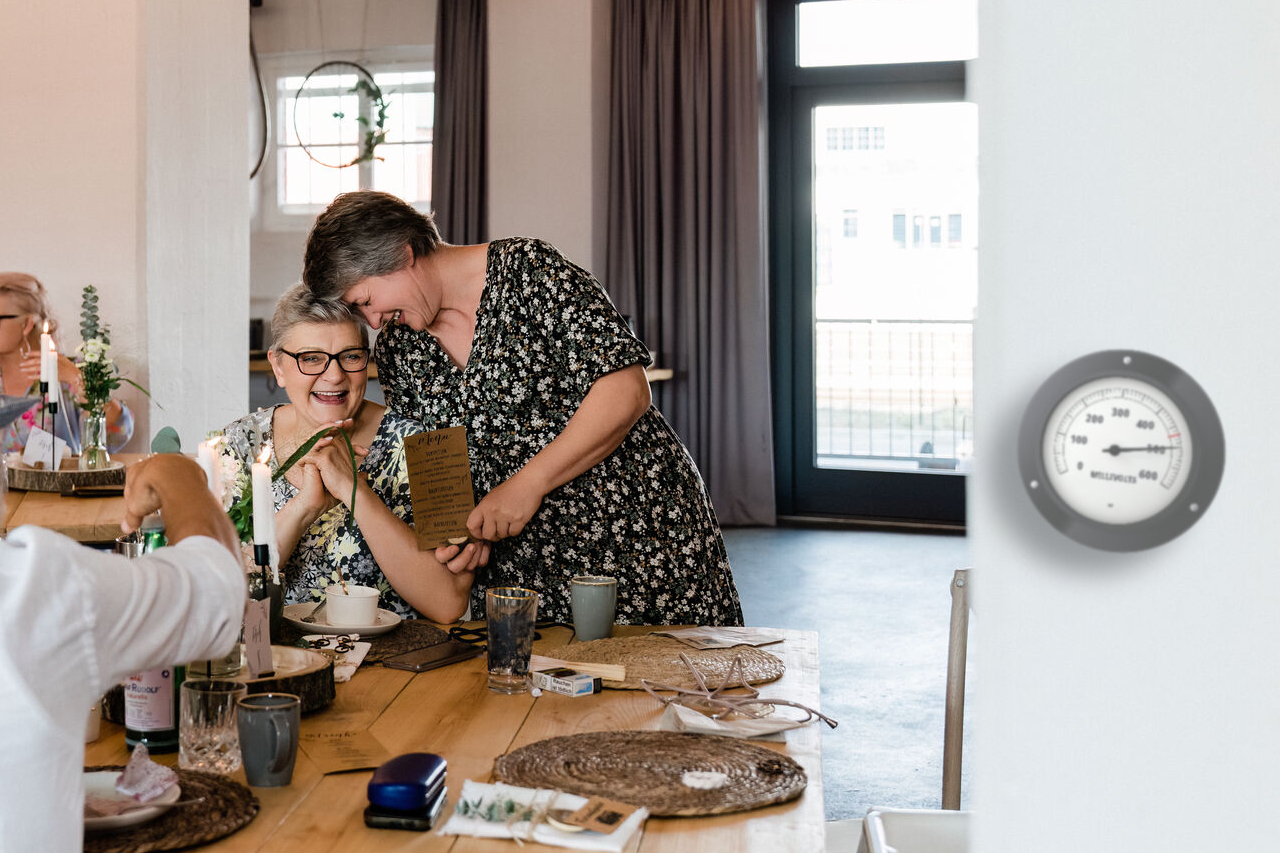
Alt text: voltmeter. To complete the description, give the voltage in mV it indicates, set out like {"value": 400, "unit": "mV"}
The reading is {"value": 500, "unit": "mV"}
